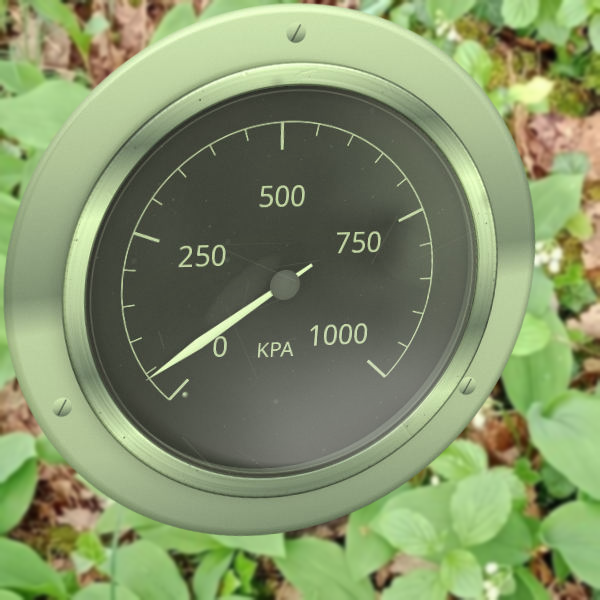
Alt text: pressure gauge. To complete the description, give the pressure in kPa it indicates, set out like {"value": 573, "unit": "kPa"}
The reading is {"value": 50, "unit": "kPa"}
